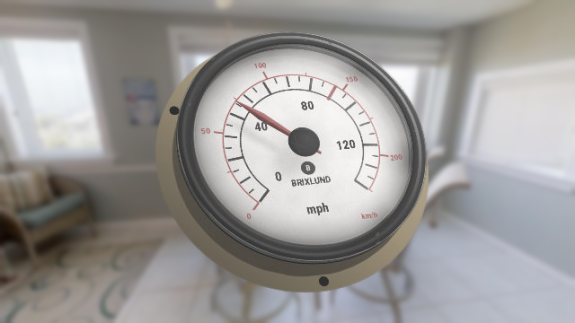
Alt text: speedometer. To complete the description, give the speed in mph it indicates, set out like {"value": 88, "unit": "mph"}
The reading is {"value": 45, "unit": "mph"}
